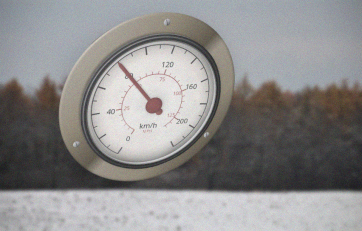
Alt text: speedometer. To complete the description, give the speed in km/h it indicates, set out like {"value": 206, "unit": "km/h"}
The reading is {"value": 80, "unit": "km/h"}
